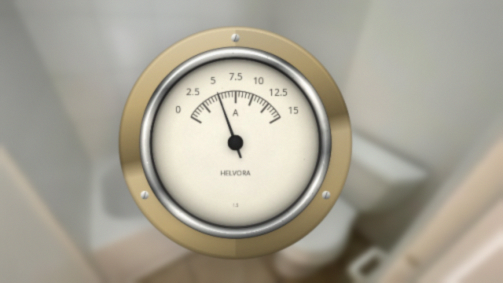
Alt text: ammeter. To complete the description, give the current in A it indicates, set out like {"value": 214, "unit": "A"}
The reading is {"value": 5, "unit": "A"}
